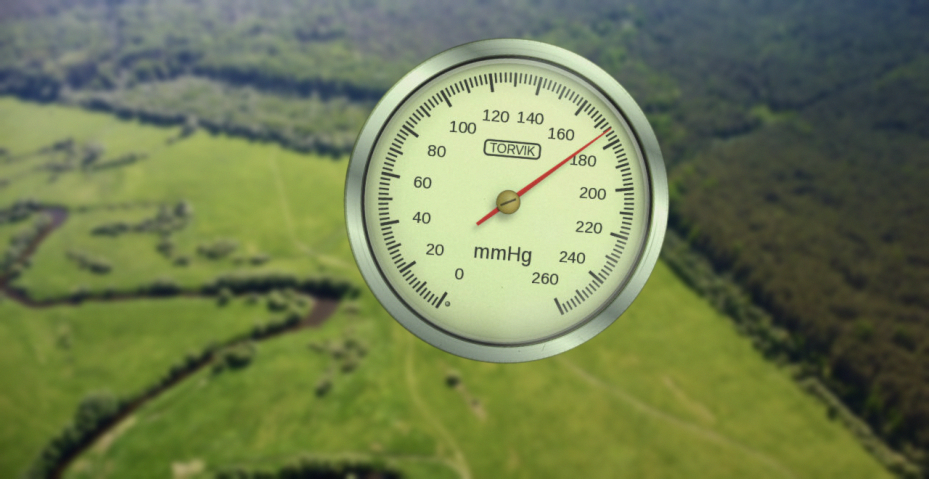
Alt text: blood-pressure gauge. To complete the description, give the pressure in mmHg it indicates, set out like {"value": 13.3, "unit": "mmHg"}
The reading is {"value": 174, "unit": "mmHg"}
